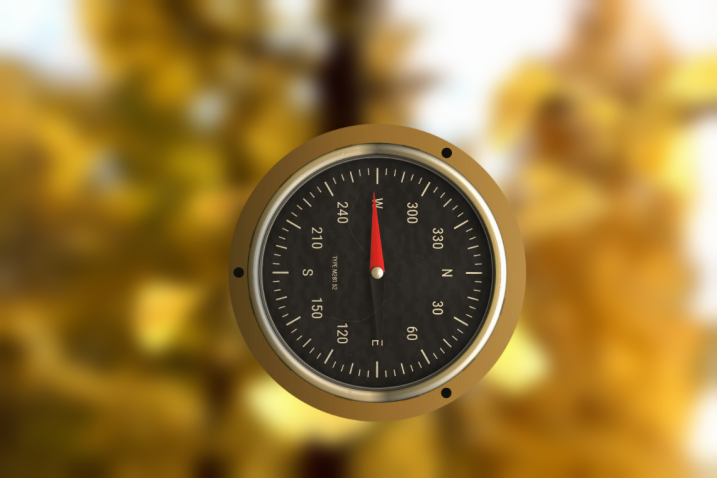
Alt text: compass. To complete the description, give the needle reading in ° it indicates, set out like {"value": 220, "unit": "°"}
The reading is {"value": 267.5, "unit": "°"}
